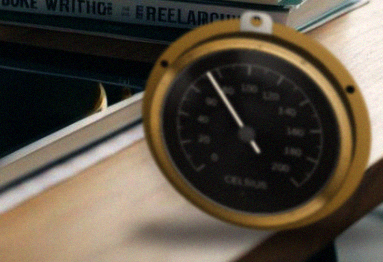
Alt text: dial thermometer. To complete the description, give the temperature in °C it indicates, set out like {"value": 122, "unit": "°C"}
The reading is {"value": 75, "unit": "°C"}
